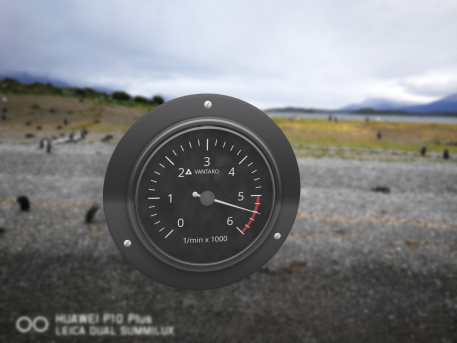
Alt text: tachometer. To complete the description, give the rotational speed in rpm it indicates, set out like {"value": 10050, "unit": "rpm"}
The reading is {"value": 5400, "unit": "rpm"}
